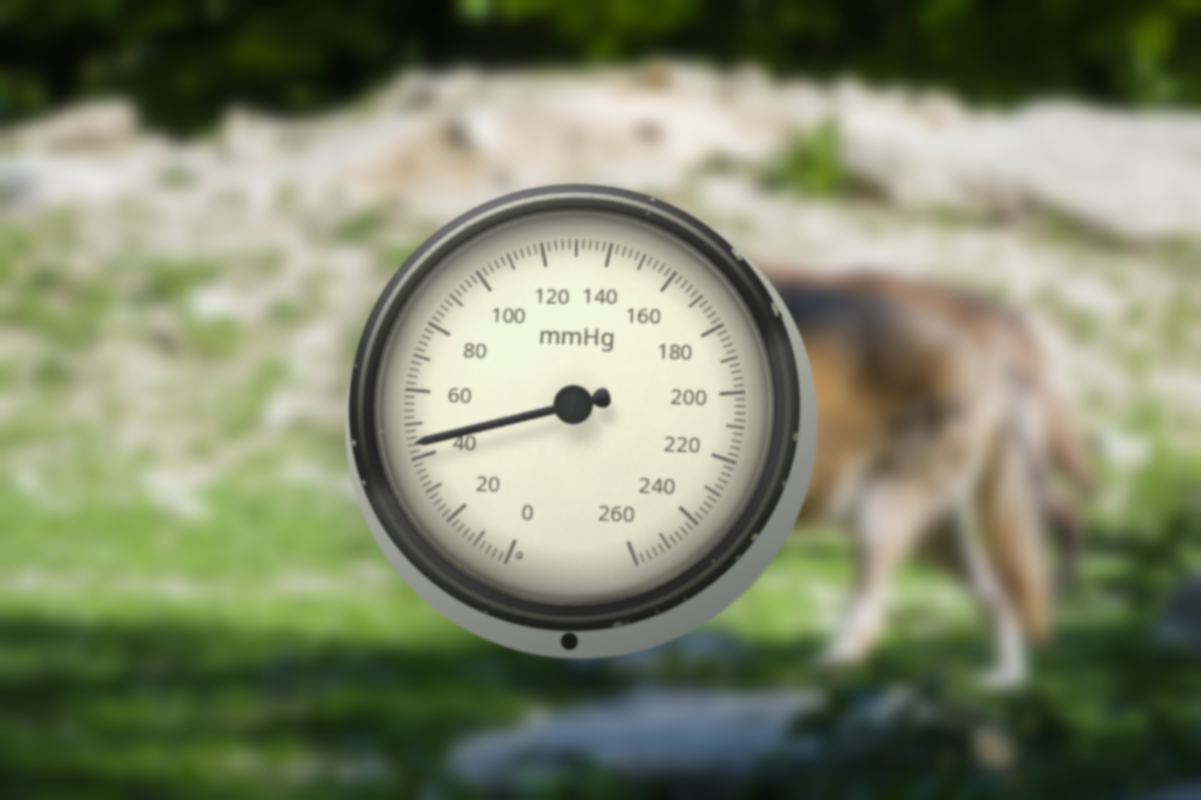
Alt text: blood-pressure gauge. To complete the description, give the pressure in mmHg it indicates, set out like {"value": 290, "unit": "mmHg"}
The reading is {"value": 44, "unit": "mmHg"}
